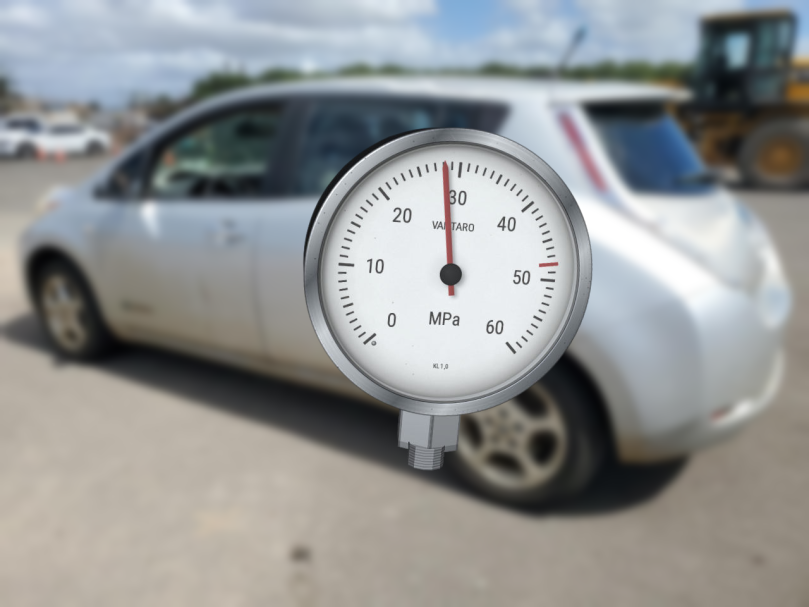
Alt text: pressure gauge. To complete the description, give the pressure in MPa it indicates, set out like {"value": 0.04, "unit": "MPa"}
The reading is {"value": 28, "unit": "MPa"}
